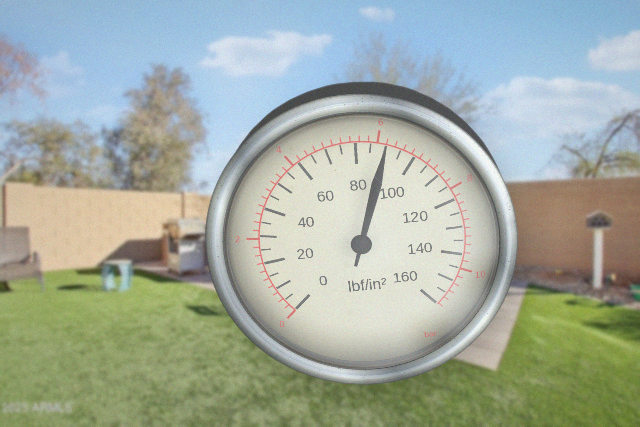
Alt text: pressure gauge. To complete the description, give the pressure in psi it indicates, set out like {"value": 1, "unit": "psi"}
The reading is {"value": 90, "unit": "psi"}
